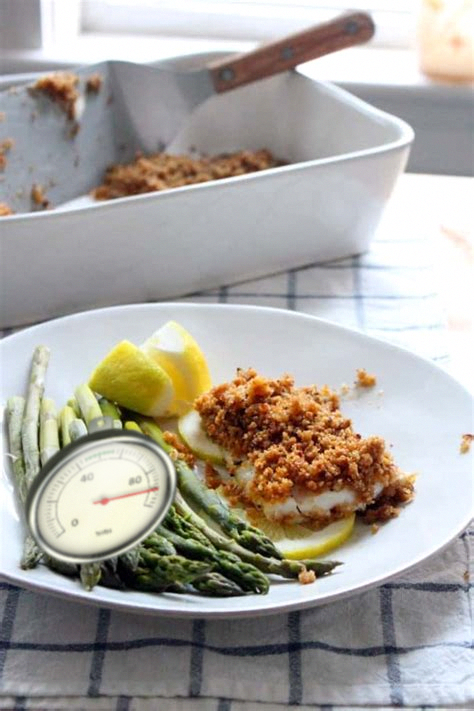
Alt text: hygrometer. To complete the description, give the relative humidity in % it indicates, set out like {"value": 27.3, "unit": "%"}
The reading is {"value": 90, "unit": "%"}
